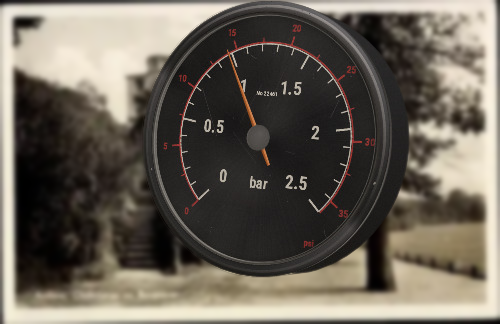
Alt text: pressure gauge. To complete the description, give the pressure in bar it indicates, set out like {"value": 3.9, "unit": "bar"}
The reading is {"value": 1, "unit": "bar"}
